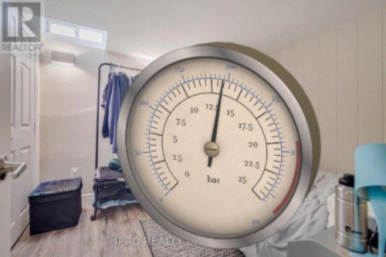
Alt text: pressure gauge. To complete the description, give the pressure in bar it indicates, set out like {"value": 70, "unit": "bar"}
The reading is {"value": 13.5, "unit": "bar"}
